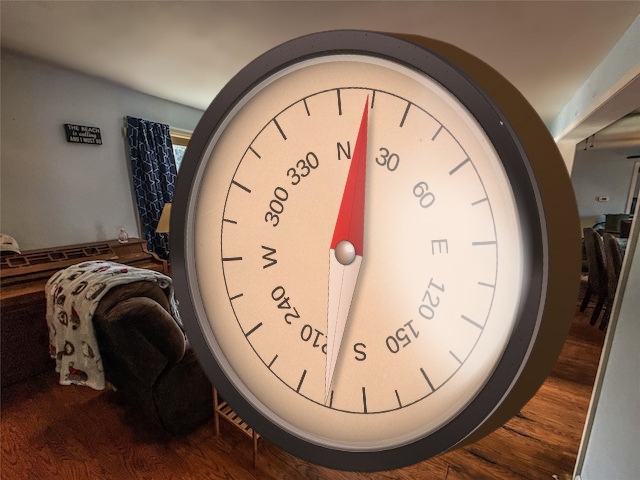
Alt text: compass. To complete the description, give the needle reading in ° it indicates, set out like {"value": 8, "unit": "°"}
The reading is {"value": 15, "unit": "°"}
